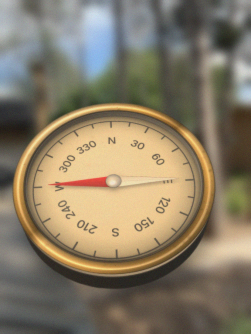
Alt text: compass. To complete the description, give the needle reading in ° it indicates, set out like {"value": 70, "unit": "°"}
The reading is {"value": 270, "unit": "°"}
